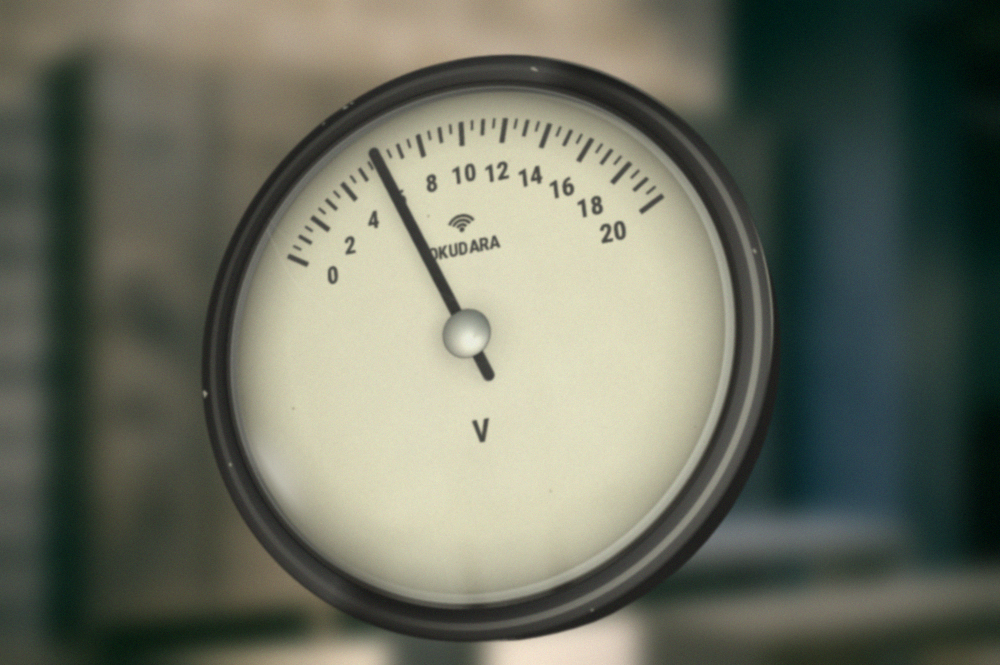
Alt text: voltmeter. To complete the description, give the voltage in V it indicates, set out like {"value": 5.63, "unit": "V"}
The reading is {"value": 6, "unit": "V"}
